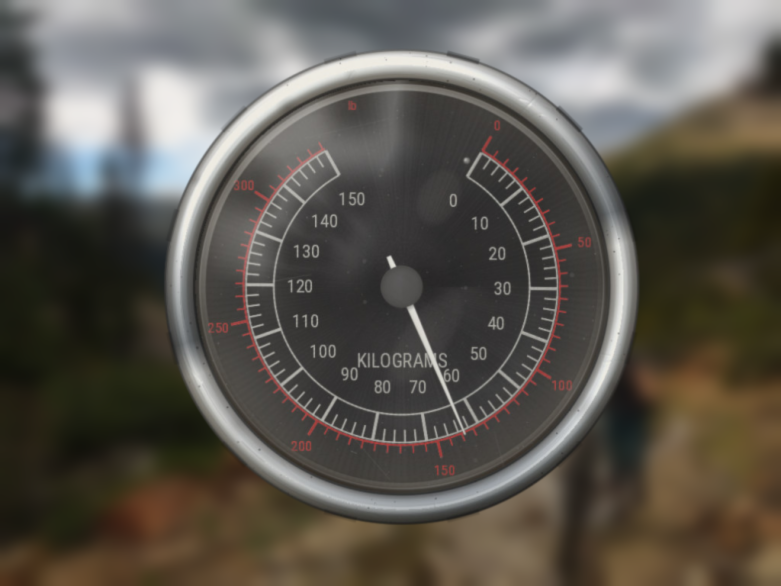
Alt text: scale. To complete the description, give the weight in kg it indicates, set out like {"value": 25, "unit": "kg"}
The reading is {"value": 63, "unit": "kg"}
